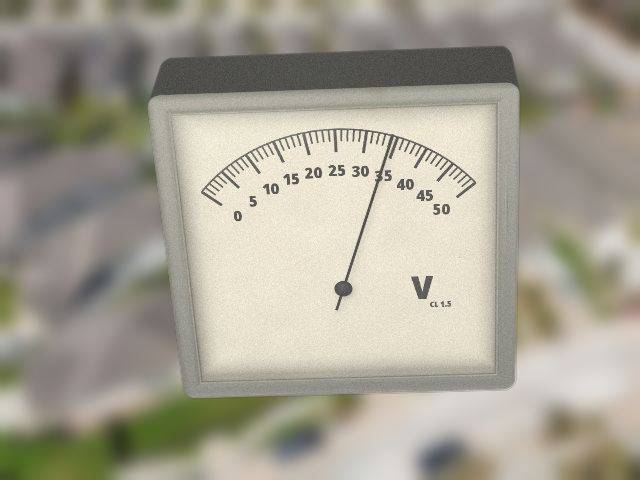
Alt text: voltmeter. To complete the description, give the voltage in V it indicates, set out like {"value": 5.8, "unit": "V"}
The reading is {"value": 34, "unit": "V"}
